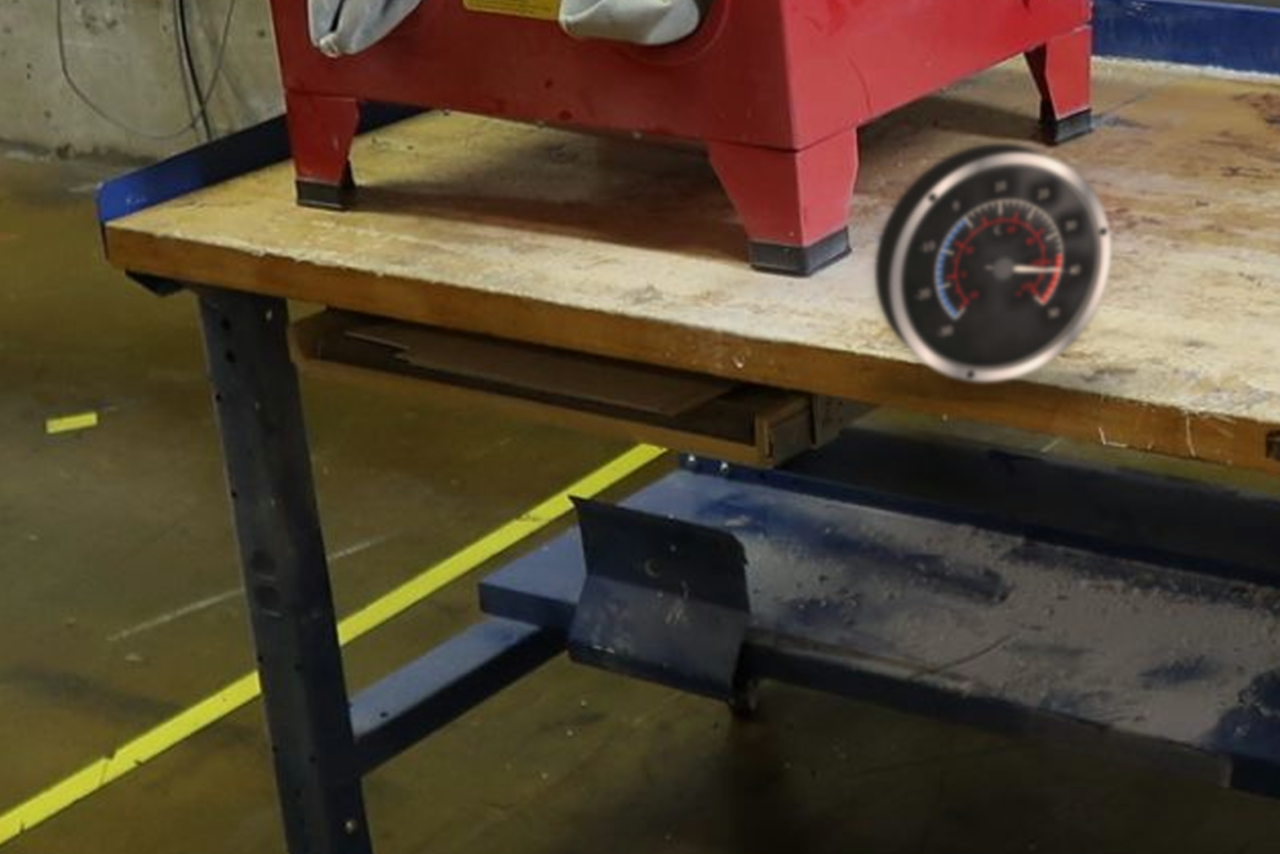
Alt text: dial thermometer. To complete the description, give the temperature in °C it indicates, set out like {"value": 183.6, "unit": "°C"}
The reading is {"value": 40, "unit": "°C"}
